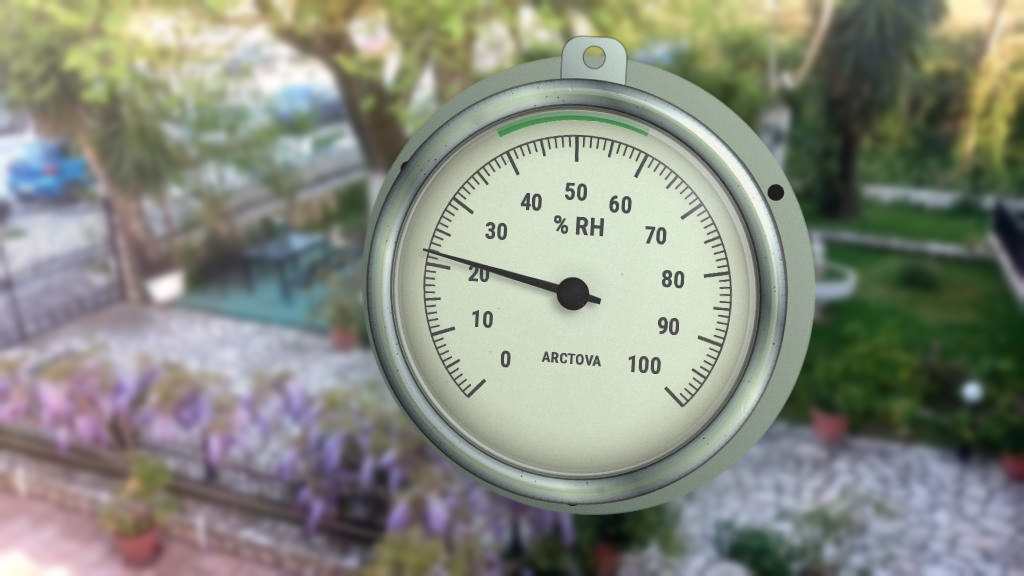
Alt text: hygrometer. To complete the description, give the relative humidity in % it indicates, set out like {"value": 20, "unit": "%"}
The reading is {"value": 22, "unit": "%"}
